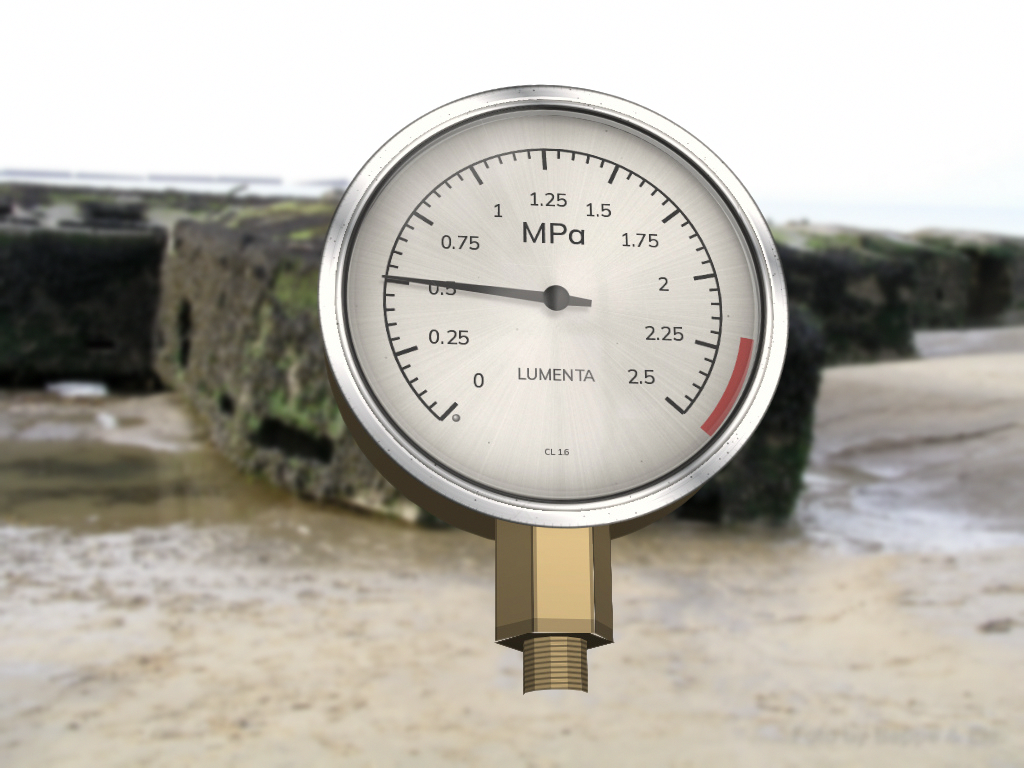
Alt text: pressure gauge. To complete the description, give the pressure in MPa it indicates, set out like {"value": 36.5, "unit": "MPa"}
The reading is {"value": 0.5, "unit": "MPa"}
